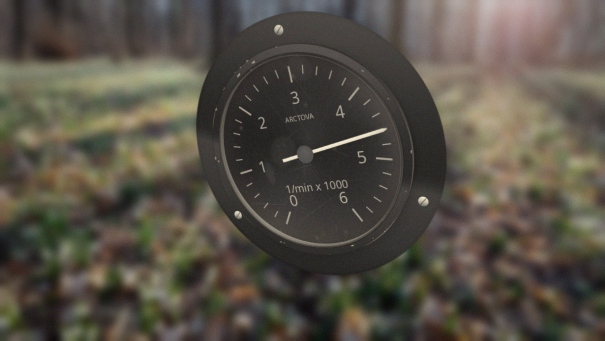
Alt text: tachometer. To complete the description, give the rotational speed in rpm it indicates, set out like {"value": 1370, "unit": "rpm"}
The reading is {"value": 4600, "unit": "rpm"}
